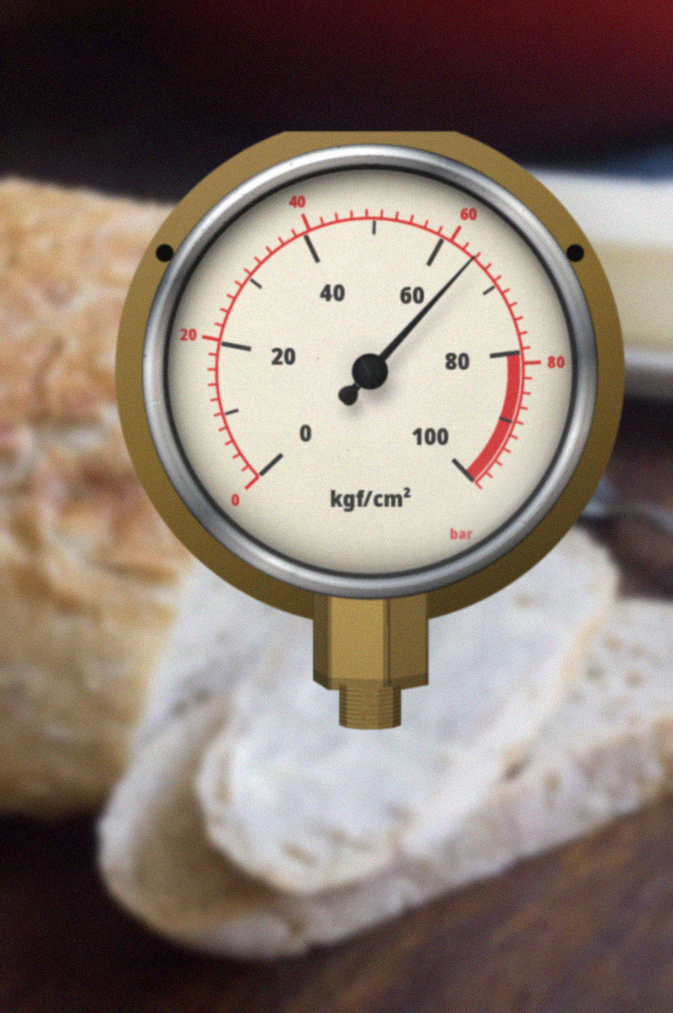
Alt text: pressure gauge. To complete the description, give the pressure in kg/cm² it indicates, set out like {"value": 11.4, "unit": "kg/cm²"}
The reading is {"value": 65, "unit": "kg/cm²"}
